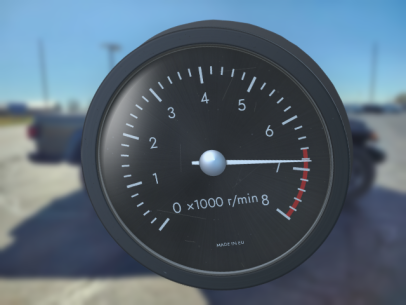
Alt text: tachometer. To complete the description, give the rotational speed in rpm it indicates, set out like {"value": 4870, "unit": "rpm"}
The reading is {"value": 6800, "unit": "rpm"}
